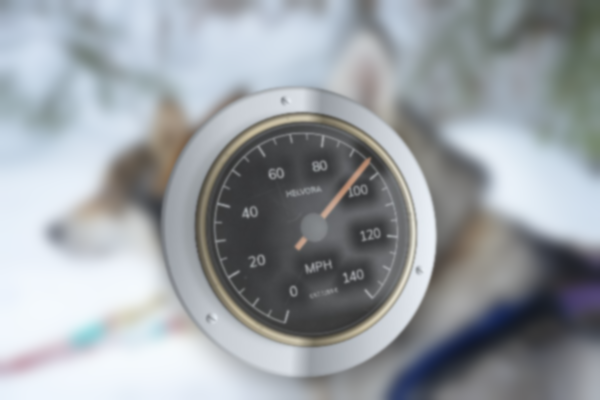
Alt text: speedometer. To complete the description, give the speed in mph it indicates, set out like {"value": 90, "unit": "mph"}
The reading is {"value": 95, "unit": "mph"}
